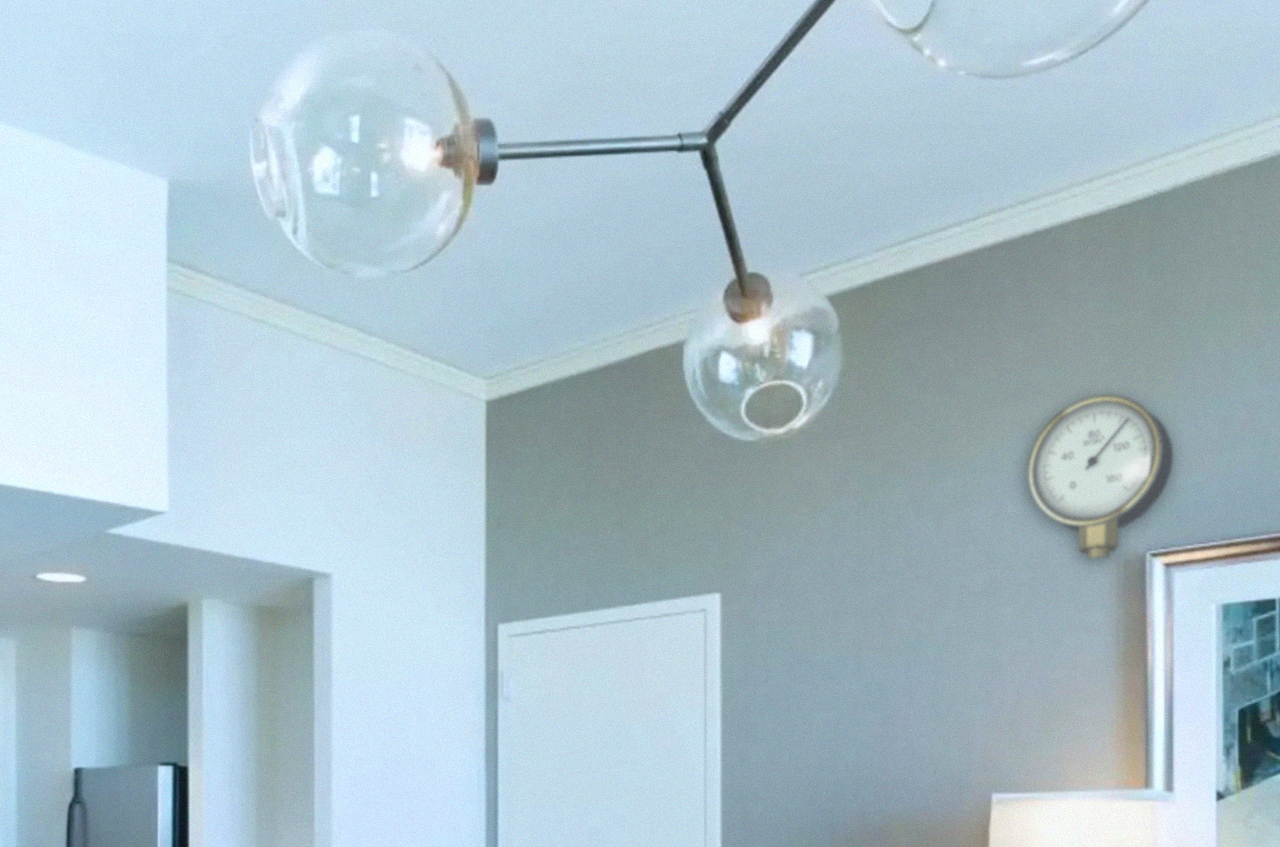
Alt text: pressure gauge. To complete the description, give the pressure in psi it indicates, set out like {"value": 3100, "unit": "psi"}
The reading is {"value": 105, "unit": "psi"}
